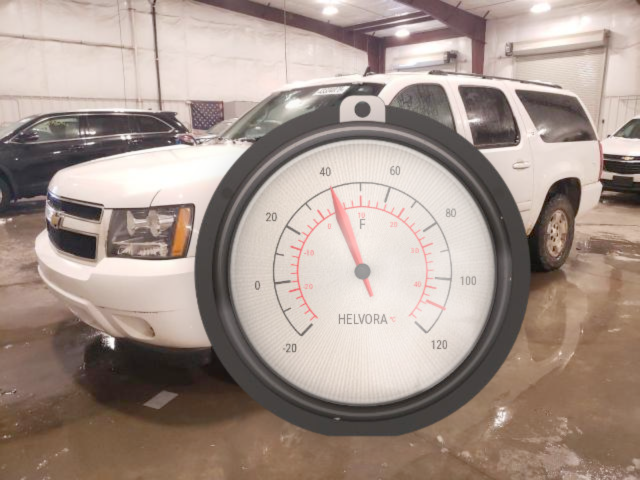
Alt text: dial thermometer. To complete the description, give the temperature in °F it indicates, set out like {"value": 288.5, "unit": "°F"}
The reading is {"value": 40, "unit": "°F"}
